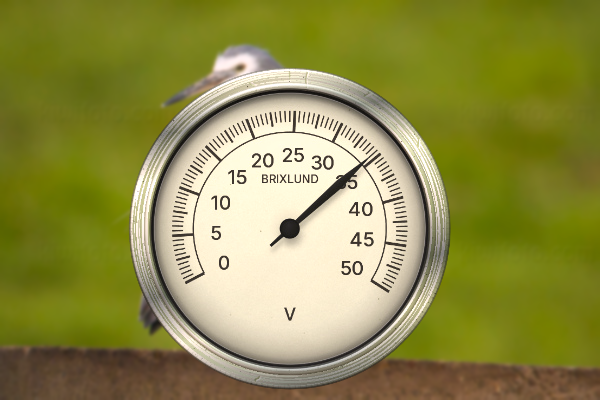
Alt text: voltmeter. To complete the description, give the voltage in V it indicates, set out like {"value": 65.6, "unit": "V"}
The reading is {"value": 34.5, "unit": "V"}
